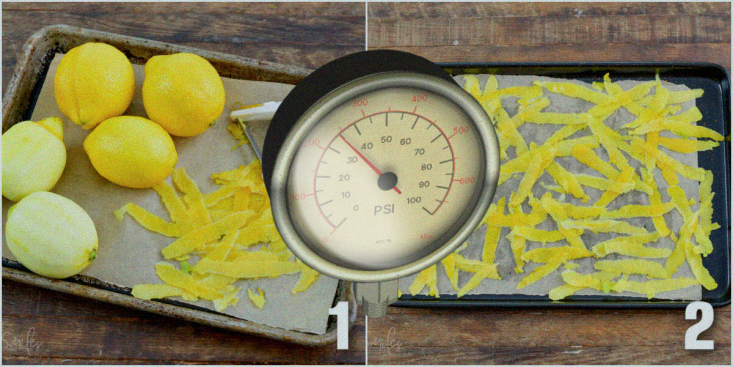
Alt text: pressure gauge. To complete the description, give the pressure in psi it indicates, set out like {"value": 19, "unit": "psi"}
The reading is {"value": 35, "unit": "psi"}
